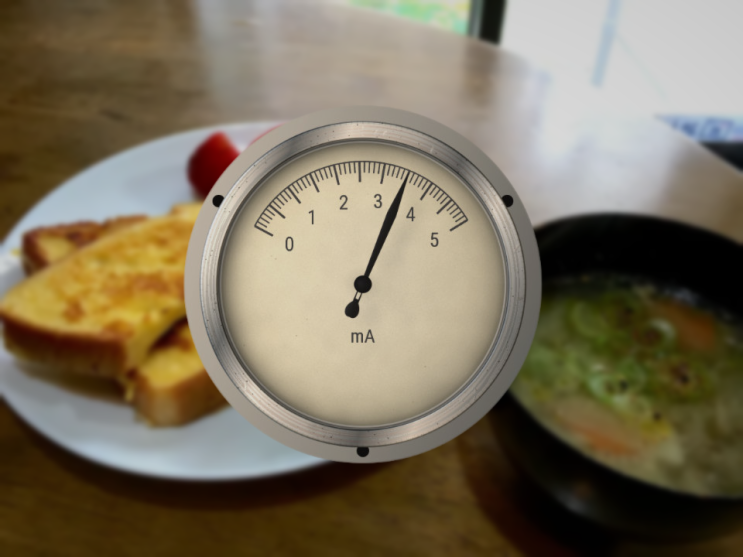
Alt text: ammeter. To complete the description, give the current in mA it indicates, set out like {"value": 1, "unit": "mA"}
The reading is {"value": 3.5, "unit": "mA"}
